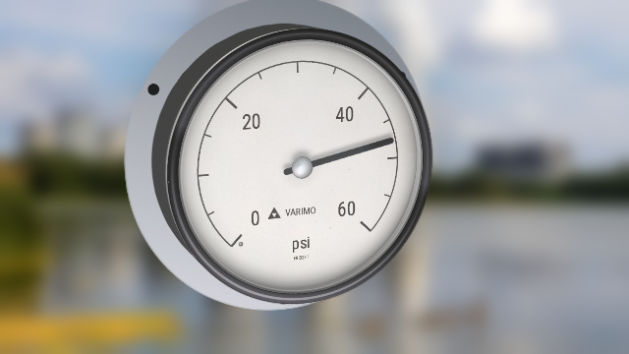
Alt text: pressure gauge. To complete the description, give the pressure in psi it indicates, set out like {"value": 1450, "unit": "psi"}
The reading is {"value": 47.5, "unit": "psi"}
